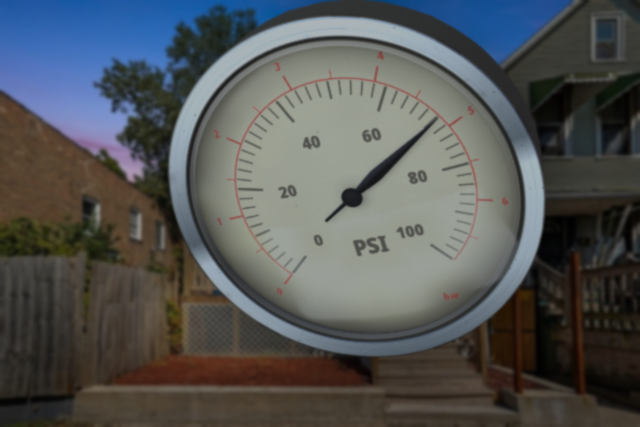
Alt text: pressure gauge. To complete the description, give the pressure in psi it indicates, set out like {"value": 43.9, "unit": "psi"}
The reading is {"value": 70, "unit": "psi"}
